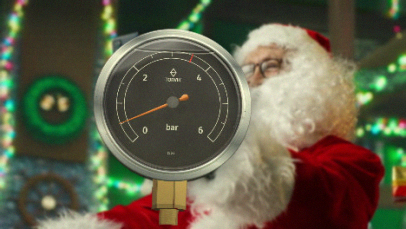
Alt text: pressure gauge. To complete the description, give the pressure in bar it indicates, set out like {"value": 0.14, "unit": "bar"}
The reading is {"value": 0.5, "unit": "bar"}
